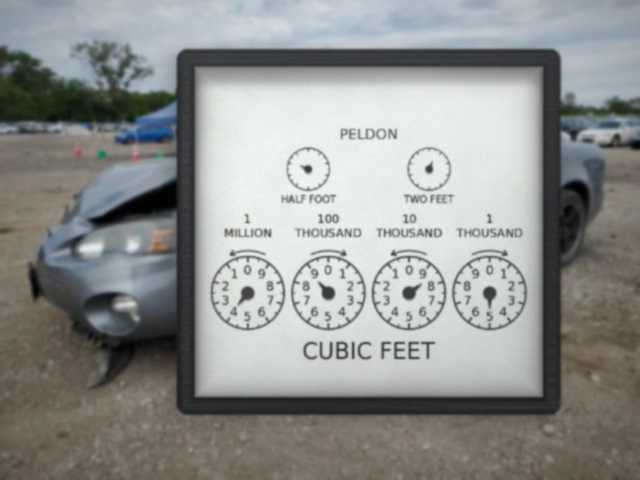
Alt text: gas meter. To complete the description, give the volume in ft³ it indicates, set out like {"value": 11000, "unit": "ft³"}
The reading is {"value": 388500, "unit": "ft³"}
